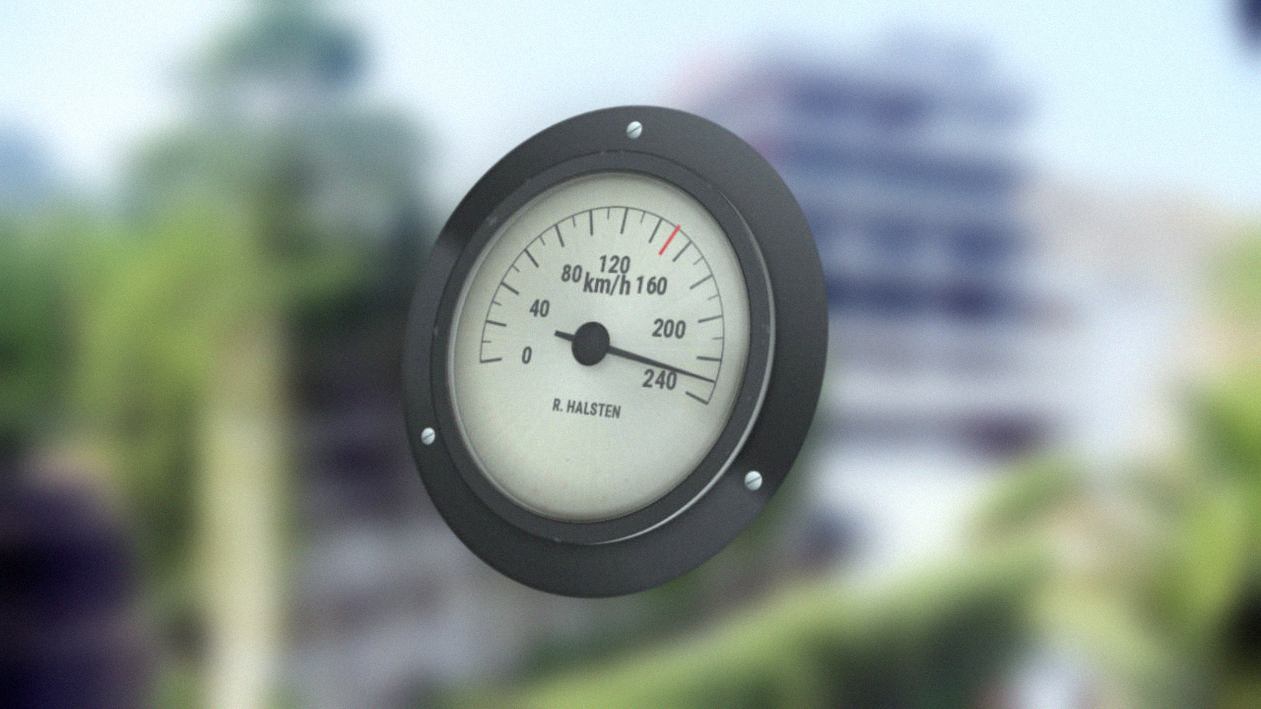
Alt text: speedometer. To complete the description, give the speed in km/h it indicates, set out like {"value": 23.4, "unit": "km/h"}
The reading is {"value": 230, "unit": "km/h"}
